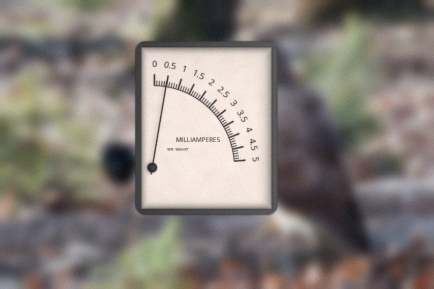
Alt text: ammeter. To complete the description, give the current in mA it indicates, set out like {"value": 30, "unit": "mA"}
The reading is {"value": 0.5, "unit": "mA"}
